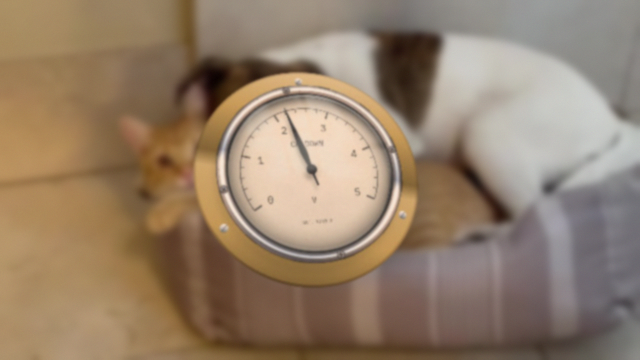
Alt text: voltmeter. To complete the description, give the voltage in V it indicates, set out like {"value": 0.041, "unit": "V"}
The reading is {"value": 2.2, "unit": "V"}
